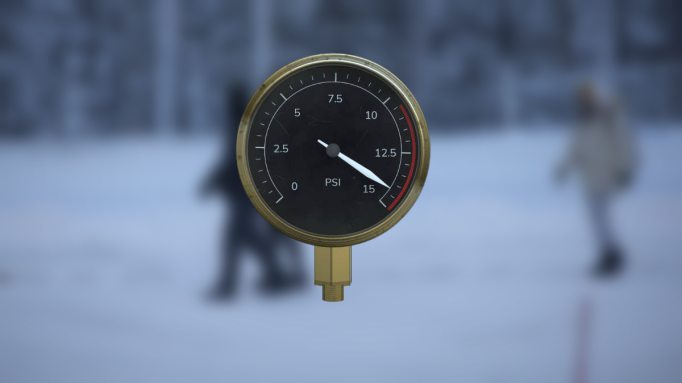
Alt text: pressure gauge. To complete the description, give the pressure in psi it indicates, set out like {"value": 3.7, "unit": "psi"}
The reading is {"value": 14.25, "unit": "psi"}
